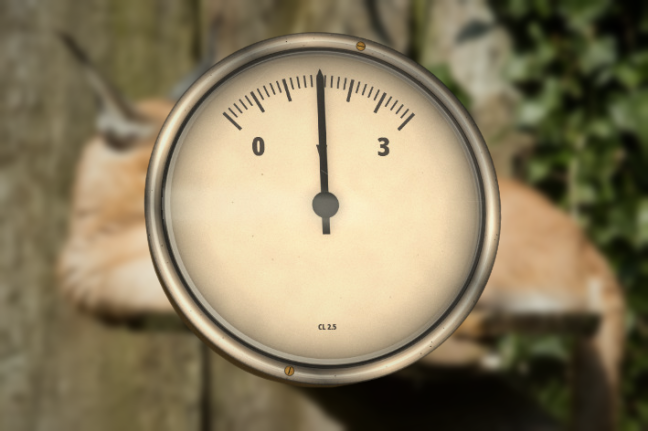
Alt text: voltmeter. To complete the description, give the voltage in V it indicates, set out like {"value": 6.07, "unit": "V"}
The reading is {"value": 1.5, "unit": "V"}
